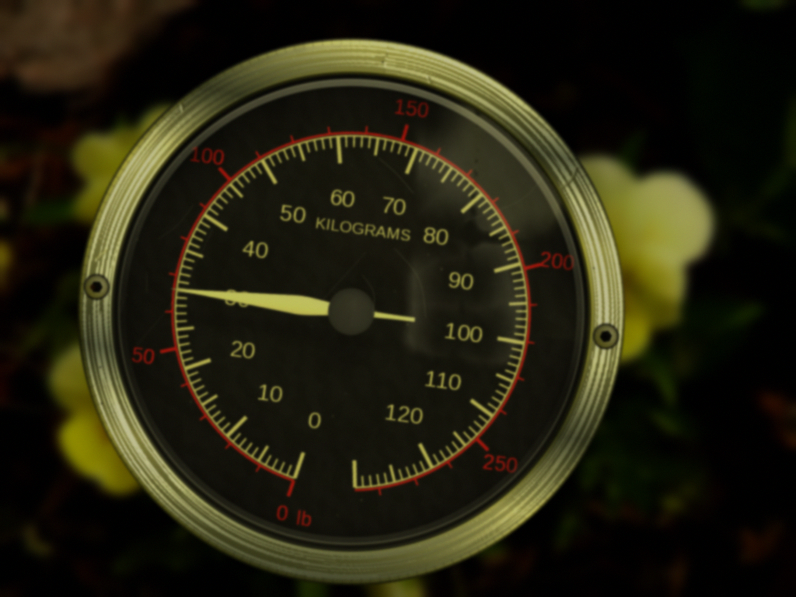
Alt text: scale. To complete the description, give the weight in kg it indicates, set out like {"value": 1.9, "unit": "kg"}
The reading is {"value": 30, "unit": "kg"}
